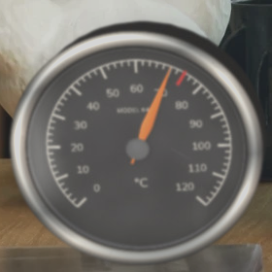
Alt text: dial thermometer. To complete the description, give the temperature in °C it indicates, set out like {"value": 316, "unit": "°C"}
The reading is {"value": 70, "unit": "°C"}
